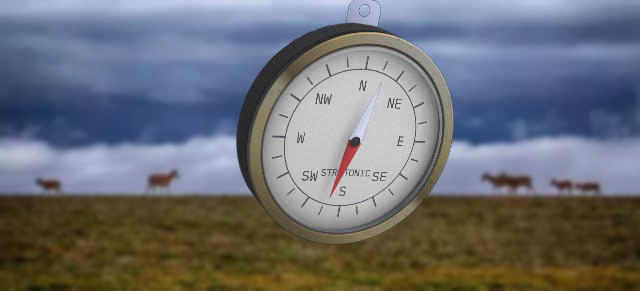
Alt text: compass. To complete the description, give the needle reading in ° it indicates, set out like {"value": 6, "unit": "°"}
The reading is {"value": 195, "unit": "°"}
